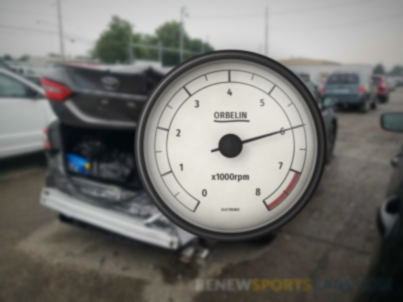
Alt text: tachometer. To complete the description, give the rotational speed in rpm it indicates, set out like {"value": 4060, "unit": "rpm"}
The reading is {"value": 6000, "unit": "rpm"}
